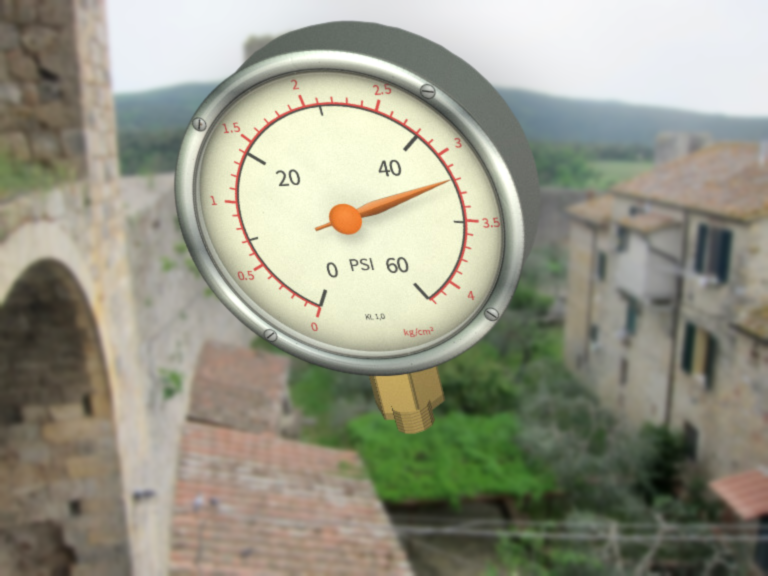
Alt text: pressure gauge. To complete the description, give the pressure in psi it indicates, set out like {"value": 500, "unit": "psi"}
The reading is {"value": 45, "unit": "psi"}
